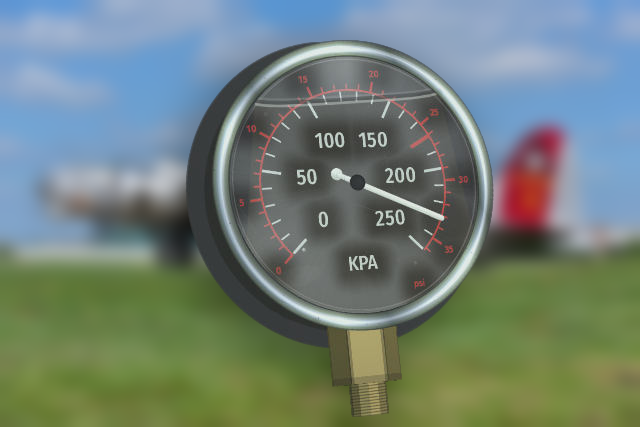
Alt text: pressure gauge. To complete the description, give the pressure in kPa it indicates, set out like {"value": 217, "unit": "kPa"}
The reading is {"value": 230, "unit": "kPa"}
